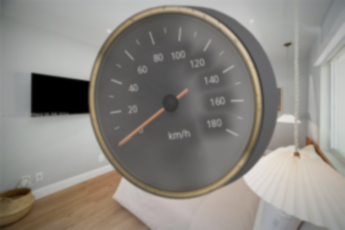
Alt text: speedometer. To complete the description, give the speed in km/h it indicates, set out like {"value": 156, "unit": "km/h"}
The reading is {"value": 0, "unit": "km/h"}
